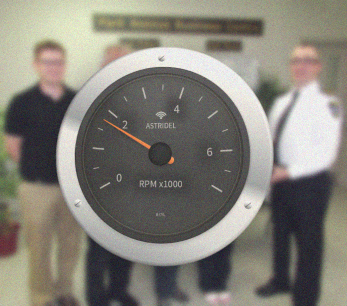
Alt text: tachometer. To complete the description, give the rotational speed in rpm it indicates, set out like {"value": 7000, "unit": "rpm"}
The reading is {"value": 1750, "unit": "rpm"}
